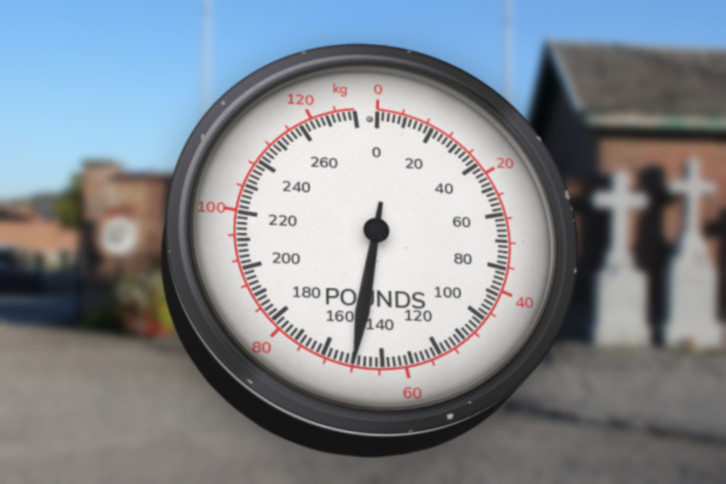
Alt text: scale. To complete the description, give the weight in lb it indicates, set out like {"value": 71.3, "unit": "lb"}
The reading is {"value": 150, "unit": "lb"}
